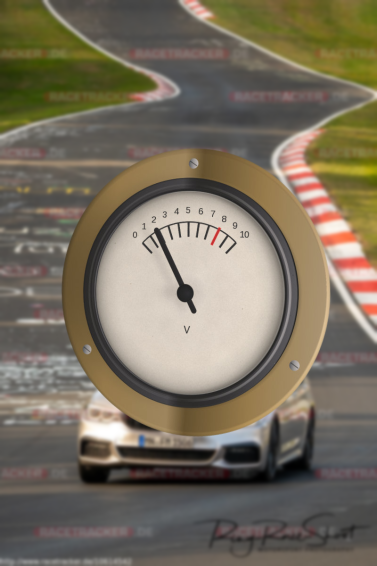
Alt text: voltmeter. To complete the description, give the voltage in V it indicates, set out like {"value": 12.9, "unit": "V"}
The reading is {"value": 2, "unit": "V"}
